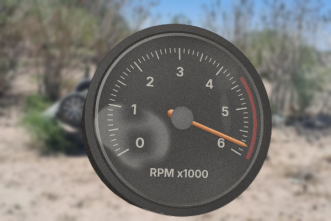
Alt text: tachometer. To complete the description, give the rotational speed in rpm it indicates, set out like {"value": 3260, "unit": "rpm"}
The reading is {"value": 5800, "unit": "rpm"}
